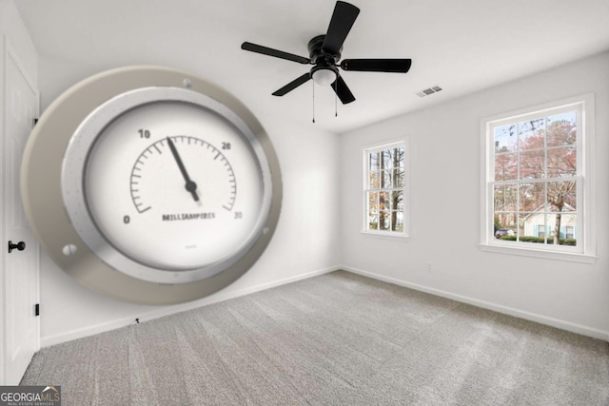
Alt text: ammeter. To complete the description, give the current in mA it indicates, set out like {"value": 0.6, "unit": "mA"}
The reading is {"value": 12, "unit": "mA"}
